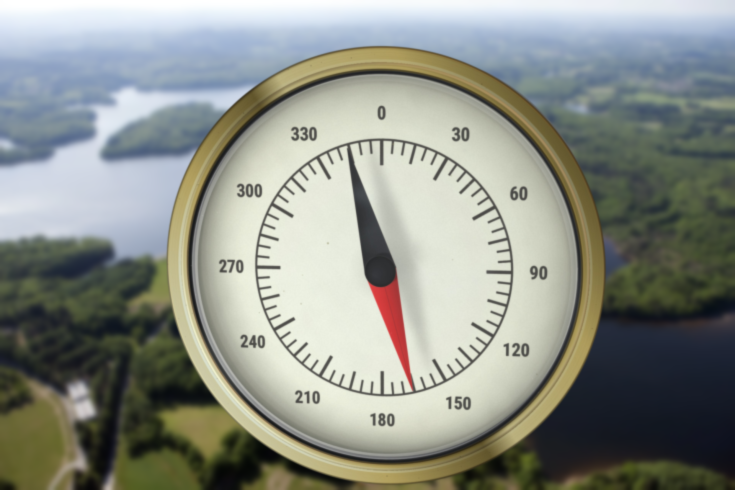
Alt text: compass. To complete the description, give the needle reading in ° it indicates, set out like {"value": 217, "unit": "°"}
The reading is {"value": 165, "unit": "°"}
